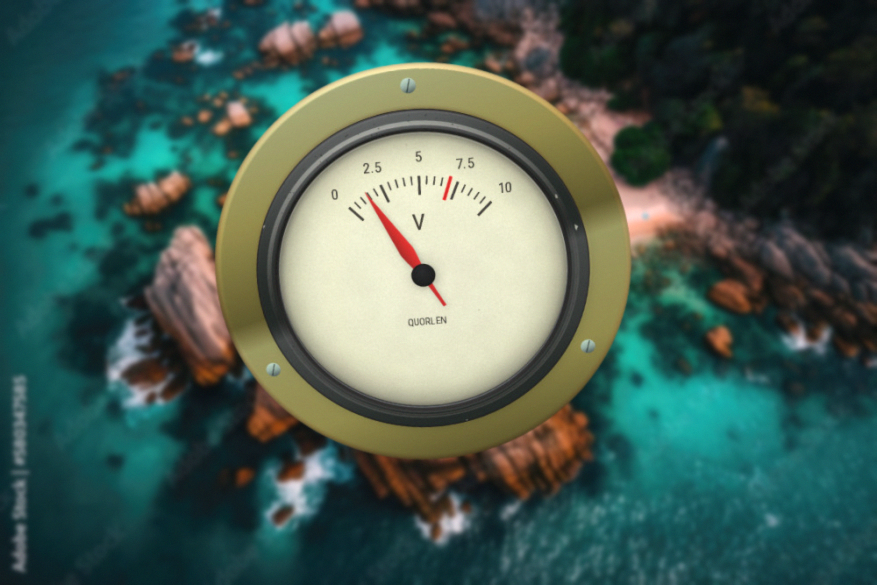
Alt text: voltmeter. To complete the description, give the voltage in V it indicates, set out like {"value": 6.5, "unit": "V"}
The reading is {"value": 1.5, "unit": "V"}
